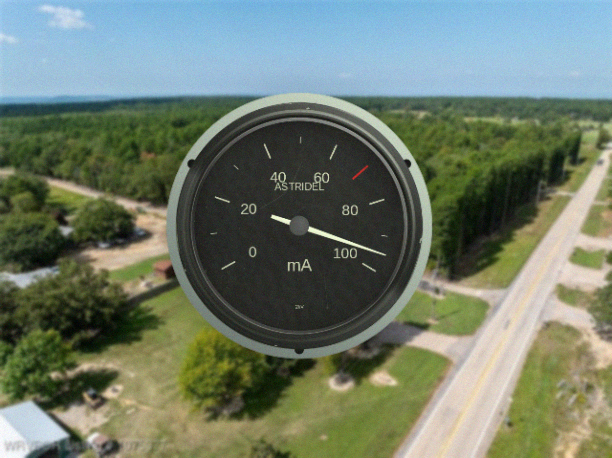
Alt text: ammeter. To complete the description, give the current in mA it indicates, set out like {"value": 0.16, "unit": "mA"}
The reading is {"value": 95, "unit": "mA"}
